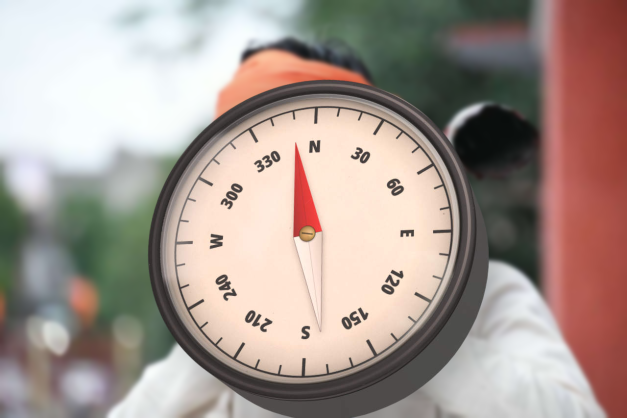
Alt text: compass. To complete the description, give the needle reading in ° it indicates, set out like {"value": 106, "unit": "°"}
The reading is {"value": 350, "unit": "°"}
